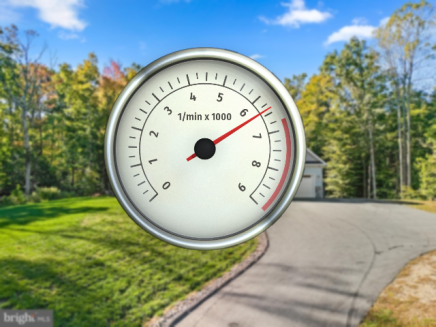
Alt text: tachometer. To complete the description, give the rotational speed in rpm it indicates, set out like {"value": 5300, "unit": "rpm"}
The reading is {"value": 6375, "unit": "rpm"}
